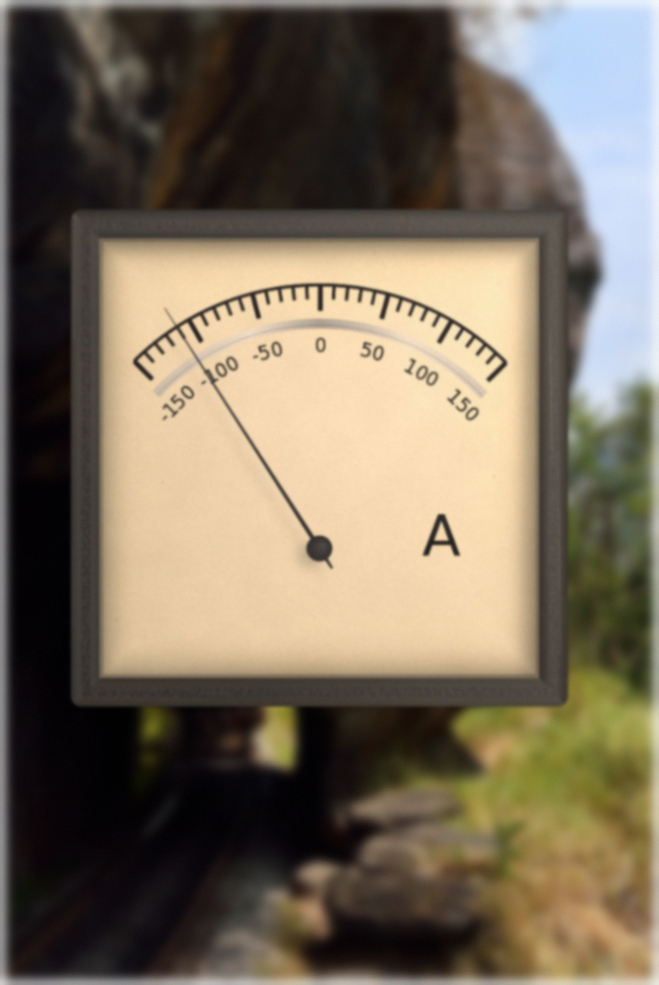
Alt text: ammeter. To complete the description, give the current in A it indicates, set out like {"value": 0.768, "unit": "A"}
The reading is {"value": -110, "unit": "A"}
